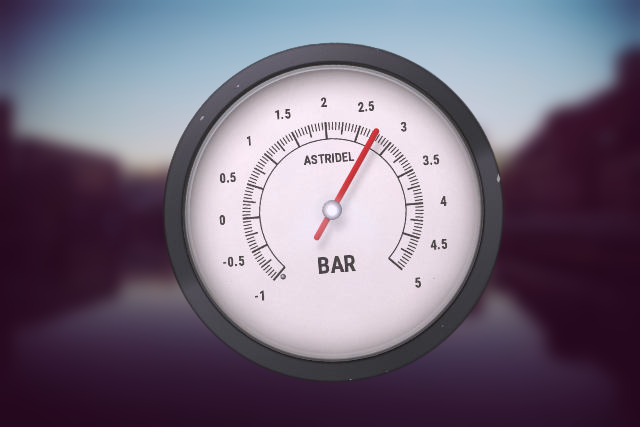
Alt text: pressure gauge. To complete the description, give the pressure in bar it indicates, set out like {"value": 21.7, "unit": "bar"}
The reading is {"value": 2.75, "unit": "bar"}
